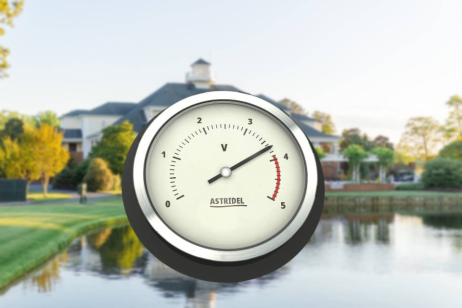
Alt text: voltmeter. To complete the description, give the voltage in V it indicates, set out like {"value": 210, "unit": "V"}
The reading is {"value": 3.7, "unit": "V"}
